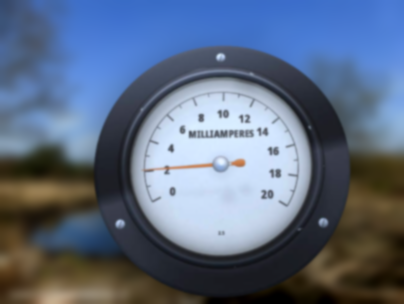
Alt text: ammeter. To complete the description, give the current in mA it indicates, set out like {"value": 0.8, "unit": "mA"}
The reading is {"value": 2, "unit": "mA"}
